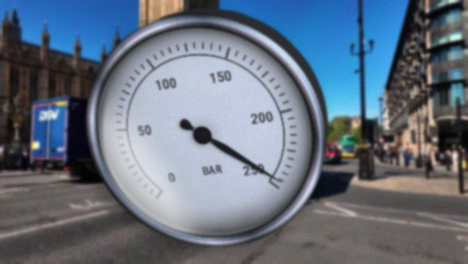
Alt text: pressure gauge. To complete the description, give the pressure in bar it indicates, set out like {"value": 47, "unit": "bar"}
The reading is {"value": 245, "unit": "bar"}
